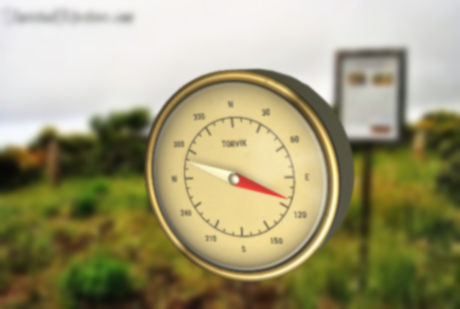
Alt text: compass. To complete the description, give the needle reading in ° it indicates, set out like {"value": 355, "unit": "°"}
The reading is {"value": 110, "unit": "°"}
